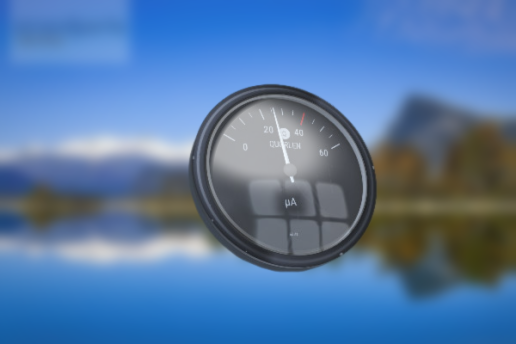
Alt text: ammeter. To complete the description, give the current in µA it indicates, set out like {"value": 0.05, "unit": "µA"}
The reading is {"value": 25, "unit": "µA"}
